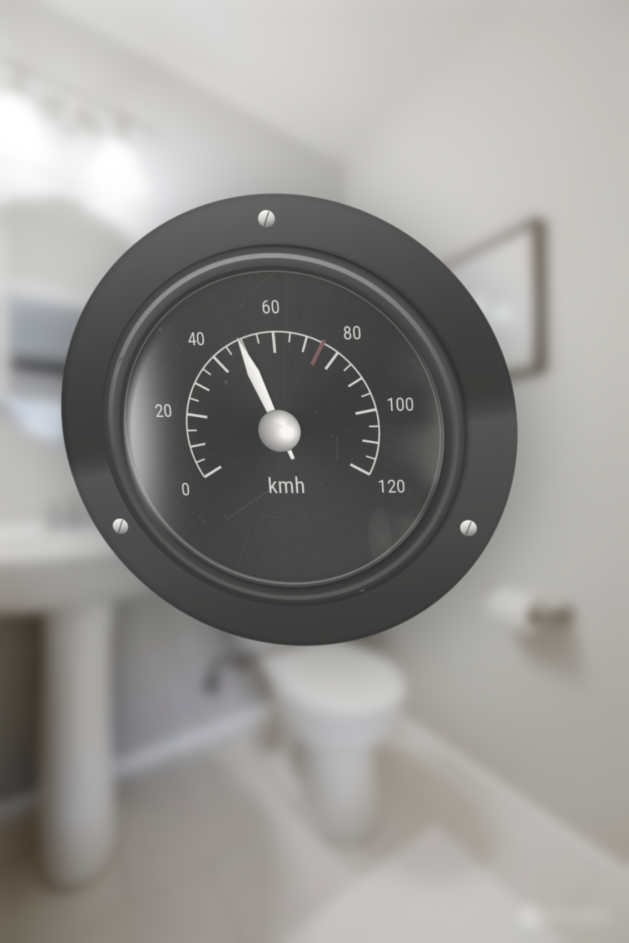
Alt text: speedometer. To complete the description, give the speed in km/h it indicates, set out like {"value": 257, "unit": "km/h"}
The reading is {"value": 50, "unit": "km/h"}
